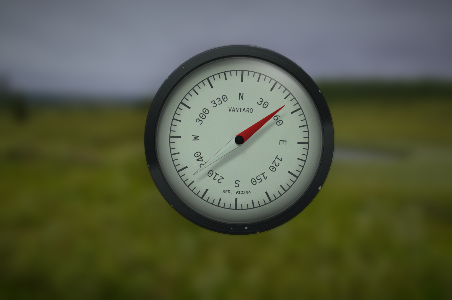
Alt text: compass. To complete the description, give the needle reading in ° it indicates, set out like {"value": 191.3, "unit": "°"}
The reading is {"value": 50, "unit": "°"}
